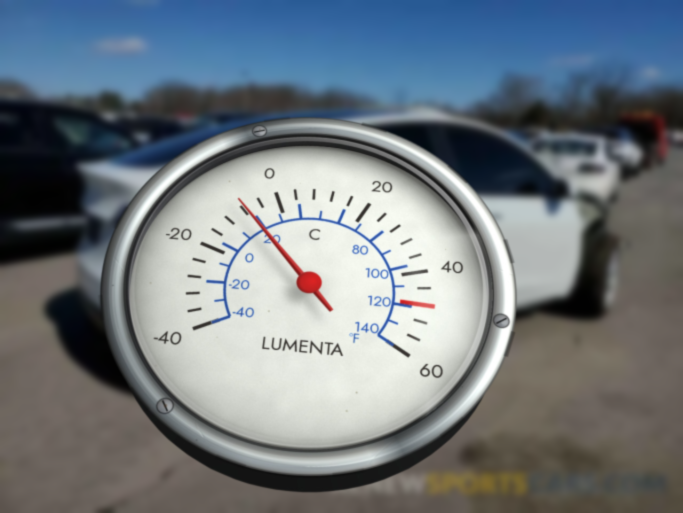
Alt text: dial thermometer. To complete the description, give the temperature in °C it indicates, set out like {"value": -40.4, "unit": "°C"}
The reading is {"value": -8, "unit": "°C"}
